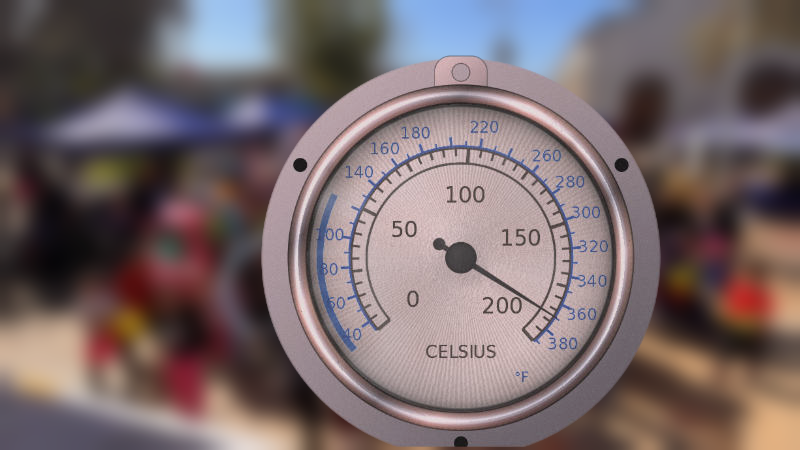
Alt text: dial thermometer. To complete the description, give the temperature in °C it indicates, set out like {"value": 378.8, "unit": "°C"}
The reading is {"value": 187.5, "unit": "°C"}
